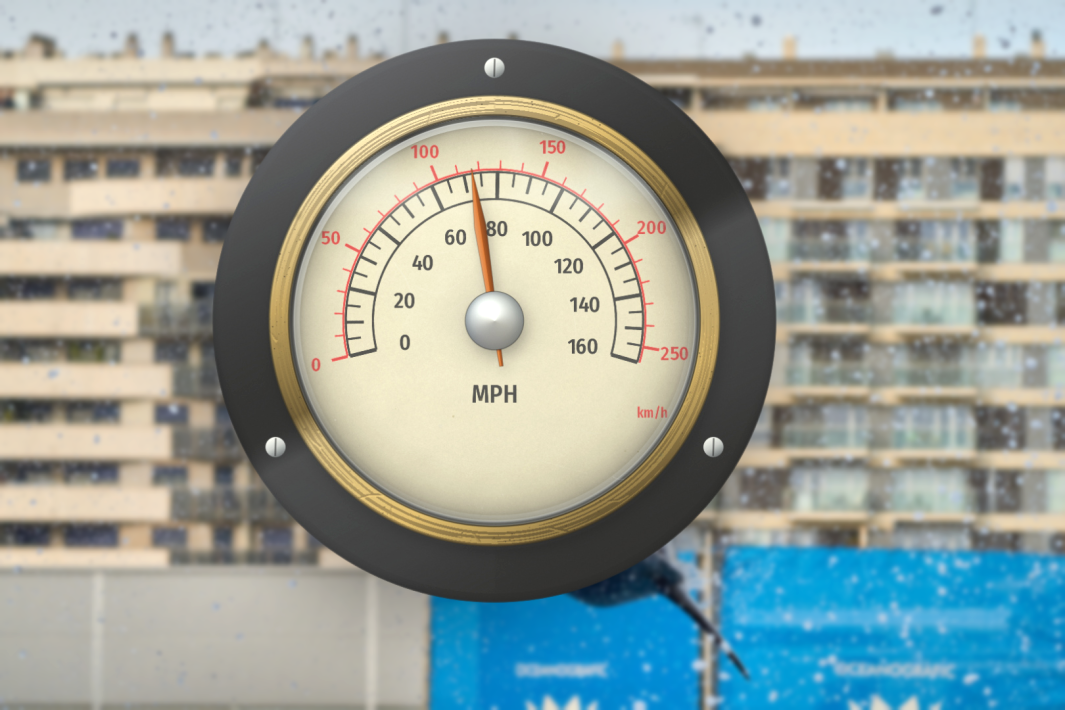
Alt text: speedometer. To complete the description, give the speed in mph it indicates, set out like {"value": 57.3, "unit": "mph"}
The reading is {"value": 72.5, "unit": "mph"}
